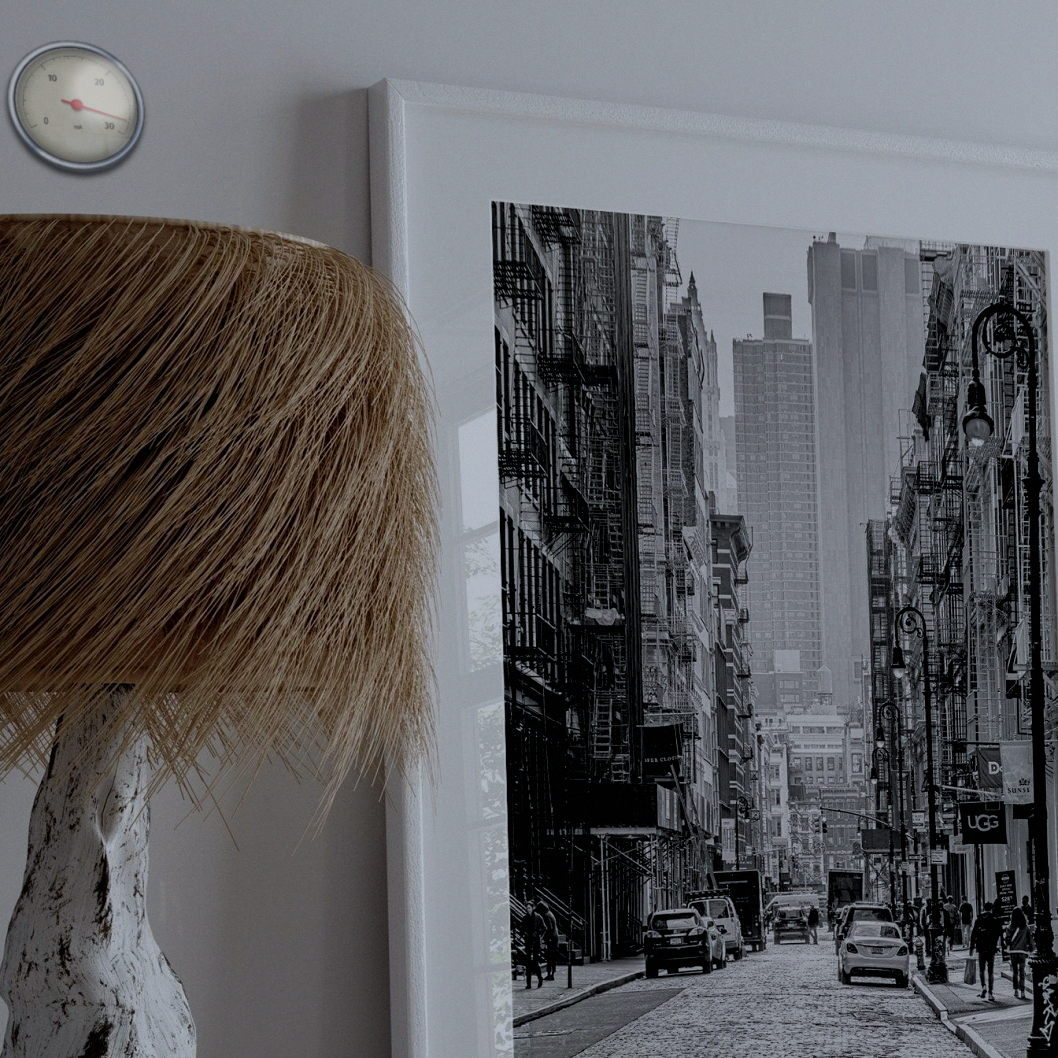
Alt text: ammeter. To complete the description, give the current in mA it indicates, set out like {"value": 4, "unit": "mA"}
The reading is {"value": 28, "unit": "mA"}
